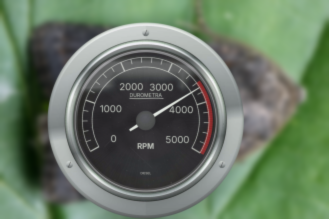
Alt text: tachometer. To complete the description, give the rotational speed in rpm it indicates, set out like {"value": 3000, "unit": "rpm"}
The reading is {"value": 3700, "unit": "rpm"}
